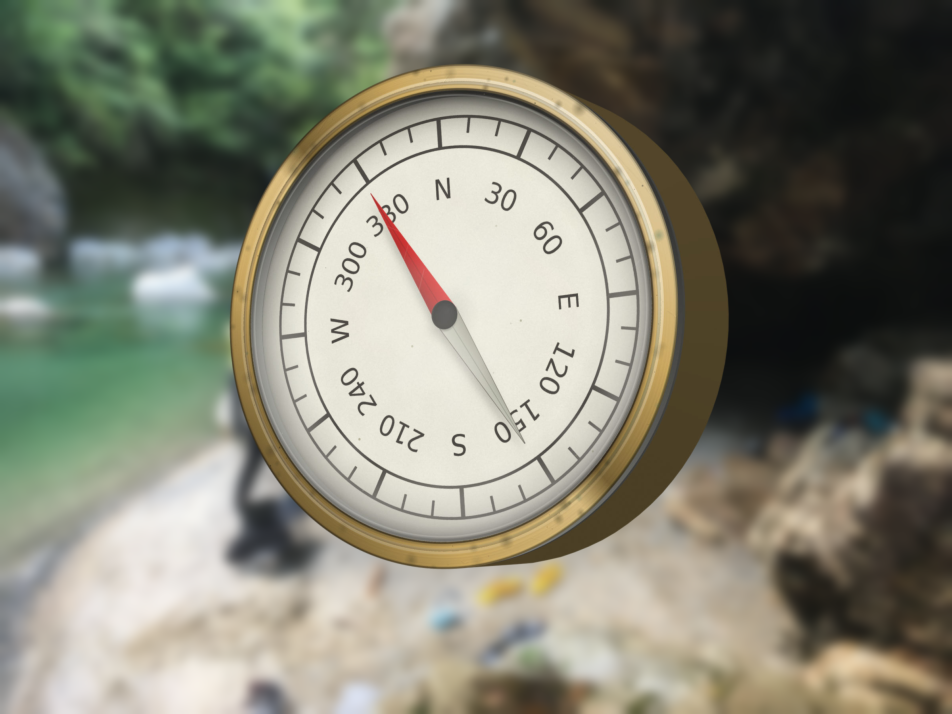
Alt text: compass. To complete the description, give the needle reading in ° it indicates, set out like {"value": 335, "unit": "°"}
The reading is {"value": 330, "unit": "°"}
